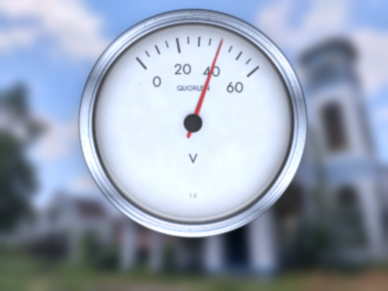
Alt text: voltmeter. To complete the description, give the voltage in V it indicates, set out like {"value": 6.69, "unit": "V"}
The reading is {"value": 40, "unit": "V"}
